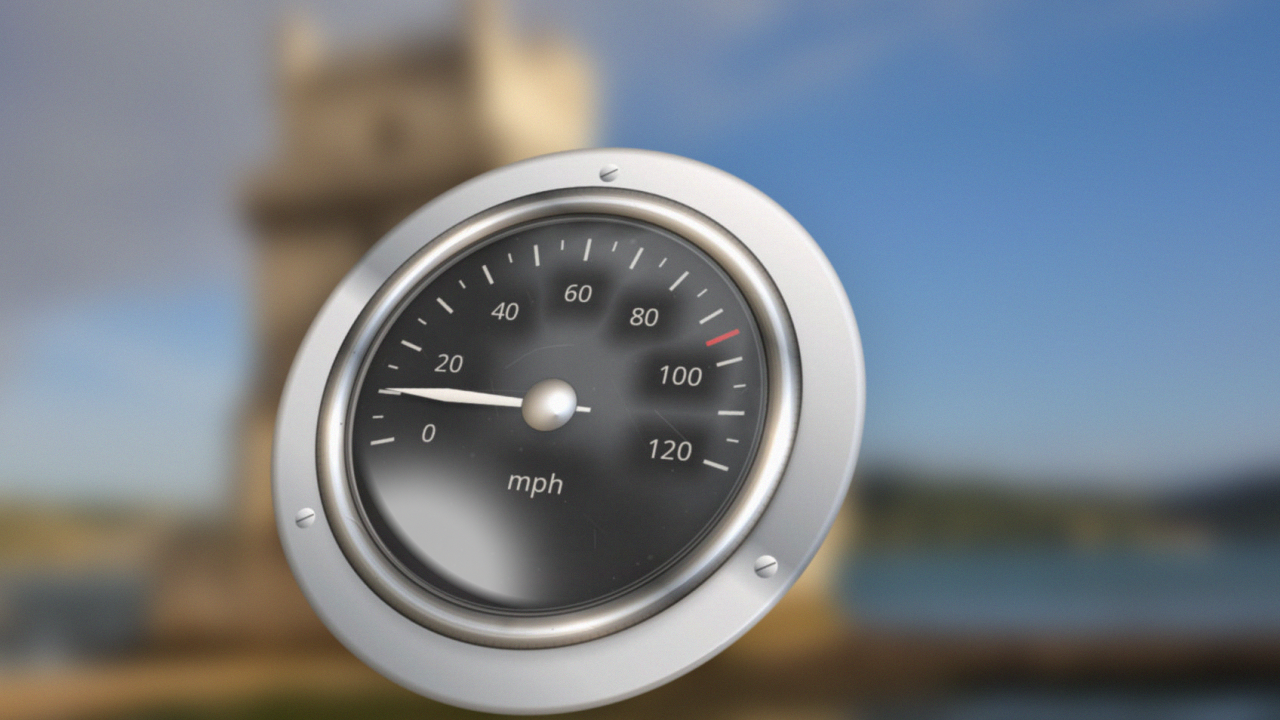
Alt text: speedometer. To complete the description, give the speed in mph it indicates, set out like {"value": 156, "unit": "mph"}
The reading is {"value": 10, "unit": "mph"}
